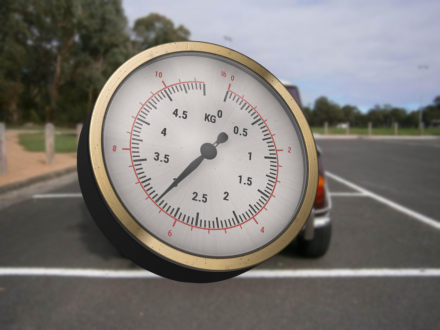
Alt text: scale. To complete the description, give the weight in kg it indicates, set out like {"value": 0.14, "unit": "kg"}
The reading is {"value": 3, "unit": "kg"}
